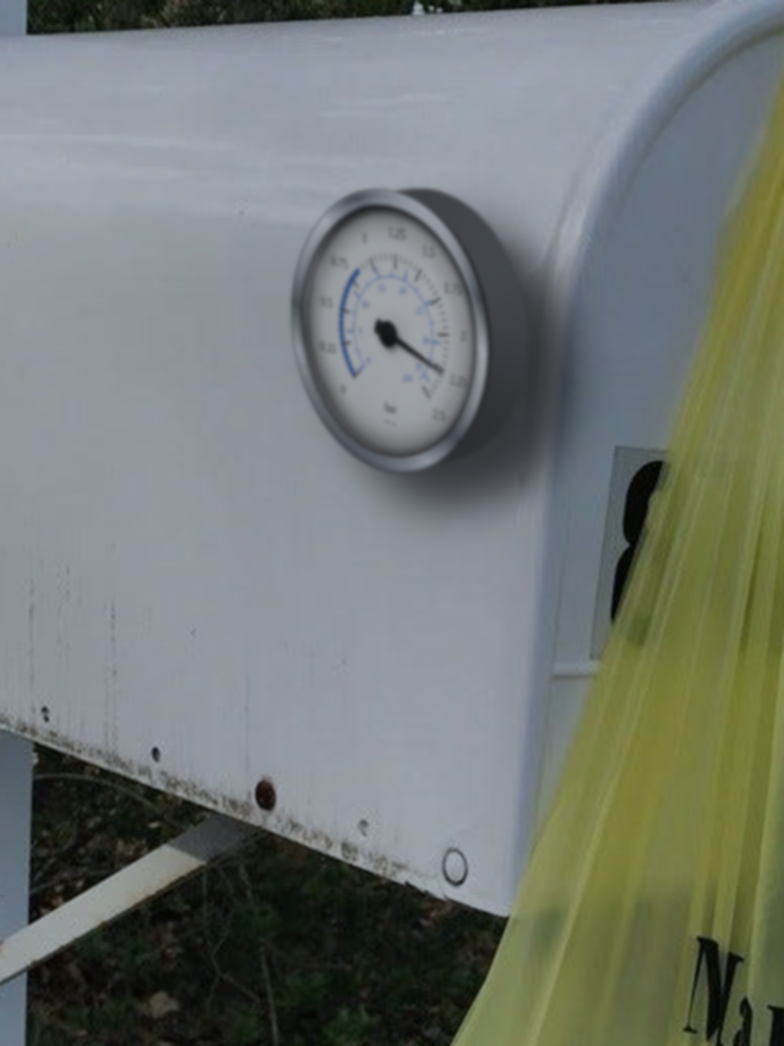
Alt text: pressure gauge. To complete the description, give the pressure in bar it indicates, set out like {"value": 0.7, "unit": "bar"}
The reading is {"value": 2.25, "unit": "bar"}
